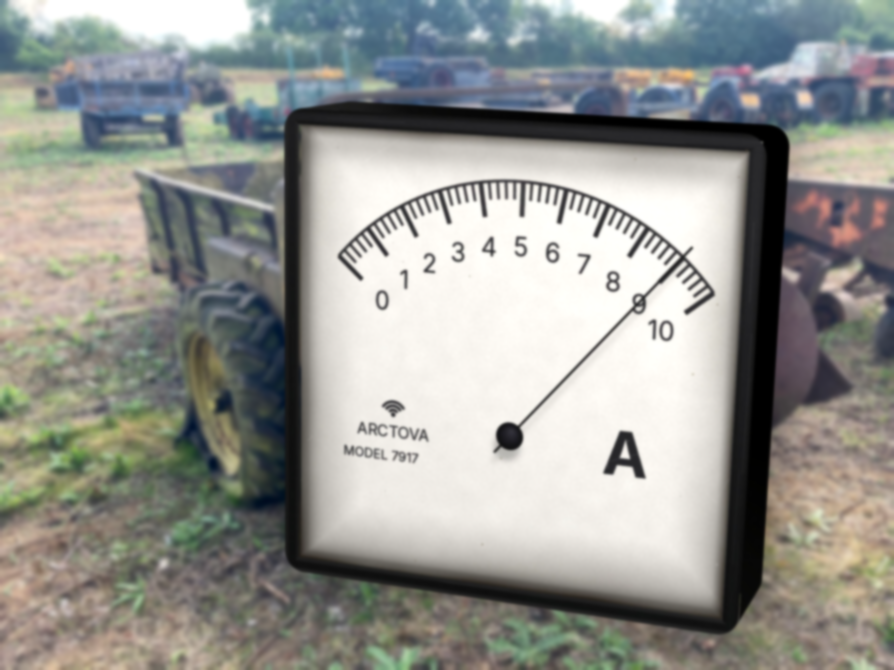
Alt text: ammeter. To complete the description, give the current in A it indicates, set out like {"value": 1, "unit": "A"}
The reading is {"value": 9, "unit": "A"}
